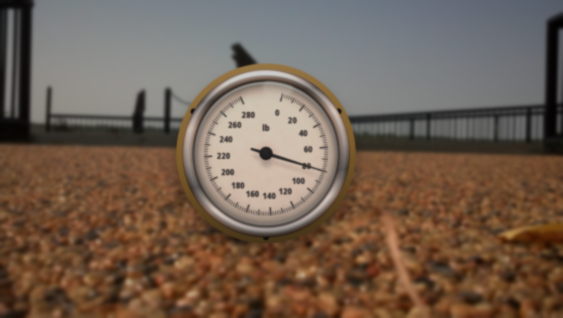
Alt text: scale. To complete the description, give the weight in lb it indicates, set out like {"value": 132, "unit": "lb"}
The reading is {"value": 80, "unit": "lb"}
